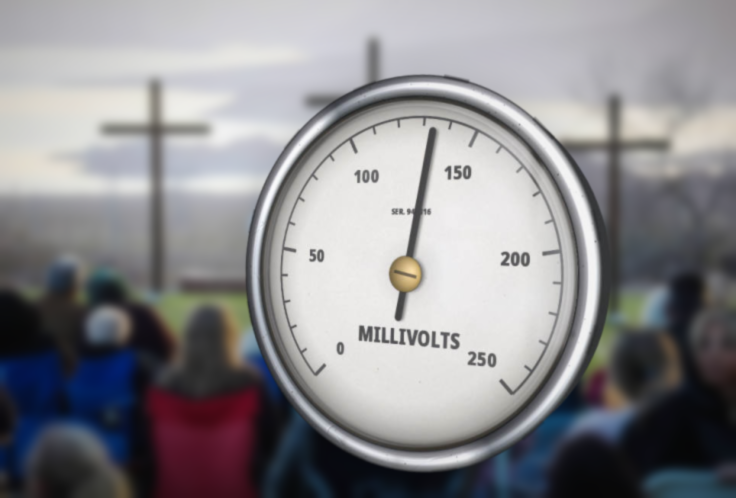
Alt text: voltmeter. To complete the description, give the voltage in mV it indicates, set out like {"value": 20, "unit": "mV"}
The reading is {"value": 135, "unit": "mV"}
